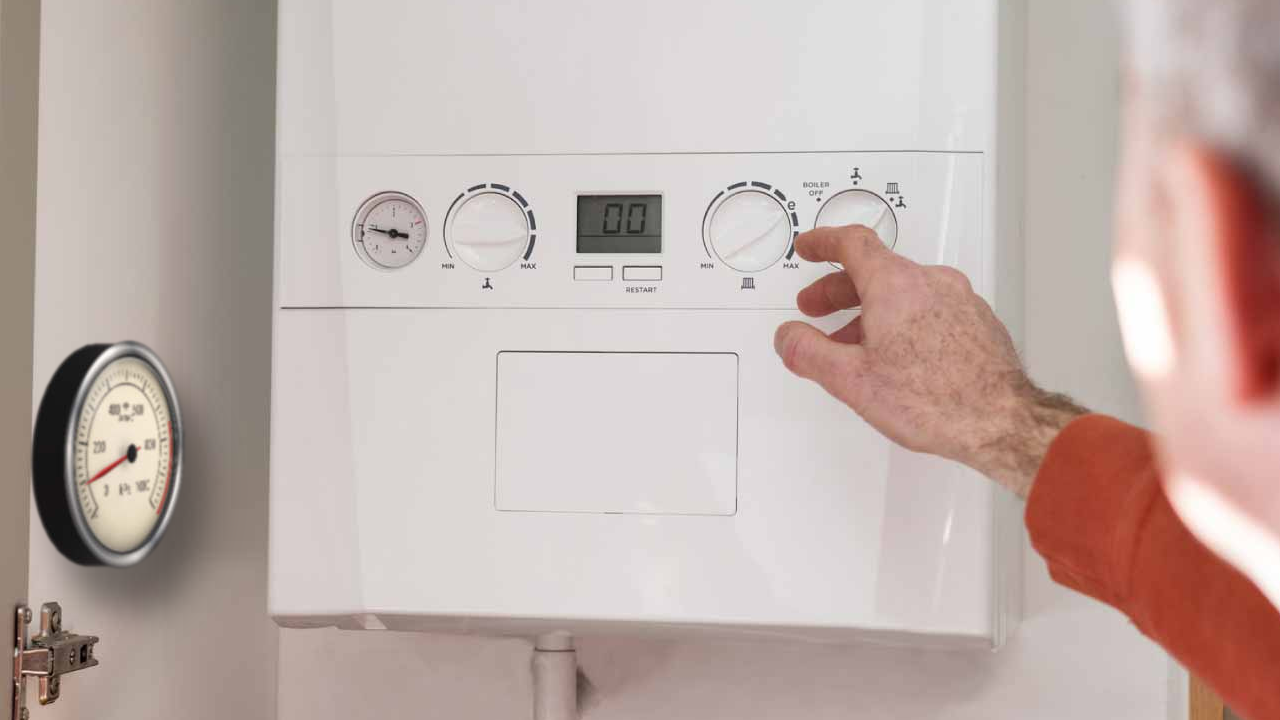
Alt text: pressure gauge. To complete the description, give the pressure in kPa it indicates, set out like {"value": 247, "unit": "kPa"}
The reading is {"value": 100, "unit": "kPa"}
